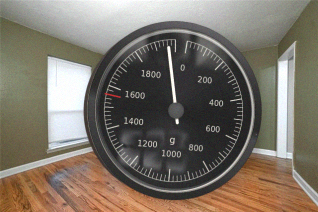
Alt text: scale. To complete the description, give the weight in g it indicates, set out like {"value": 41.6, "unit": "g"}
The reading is {"value": 1960, "unit": "g"}
